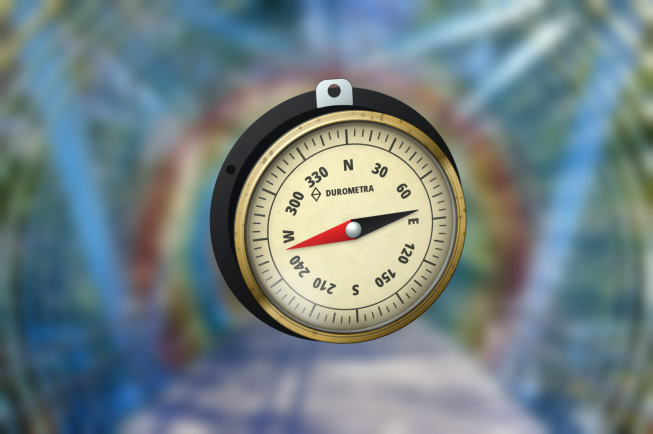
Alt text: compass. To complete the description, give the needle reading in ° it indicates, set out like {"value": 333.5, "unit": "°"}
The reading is {"value": 260, "unit": "°"}
